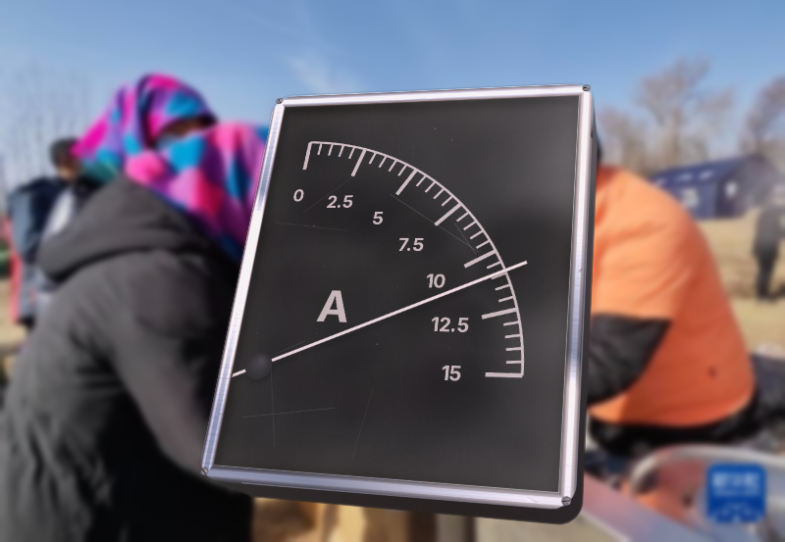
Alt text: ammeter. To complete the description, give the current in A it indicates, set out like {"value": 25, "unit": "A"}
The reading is {"value": 11, "unit": "A"}
